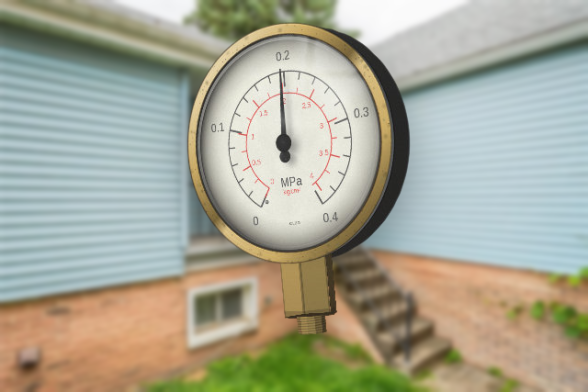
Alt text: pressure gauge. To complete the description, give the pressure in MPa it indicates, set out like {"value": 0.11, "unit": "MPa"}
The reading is {"value": 0.2, "unit": "MPa"}
